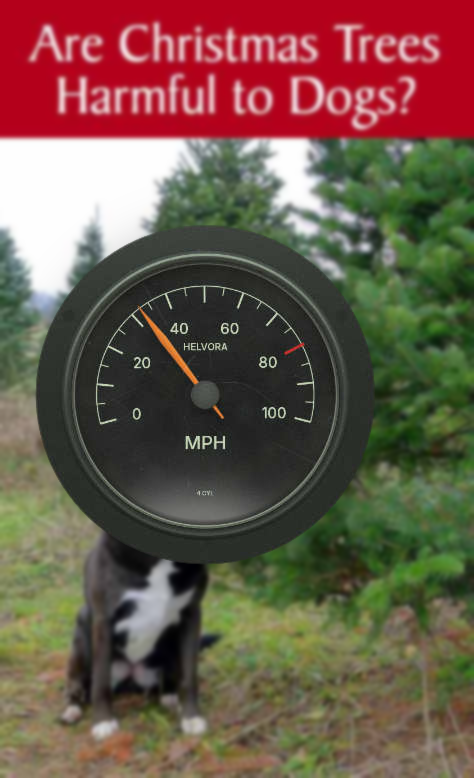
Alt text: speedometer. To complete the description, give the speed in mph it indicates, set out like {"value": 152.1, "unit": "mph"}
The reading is {"value": 32.5, "unit": "mph"}
